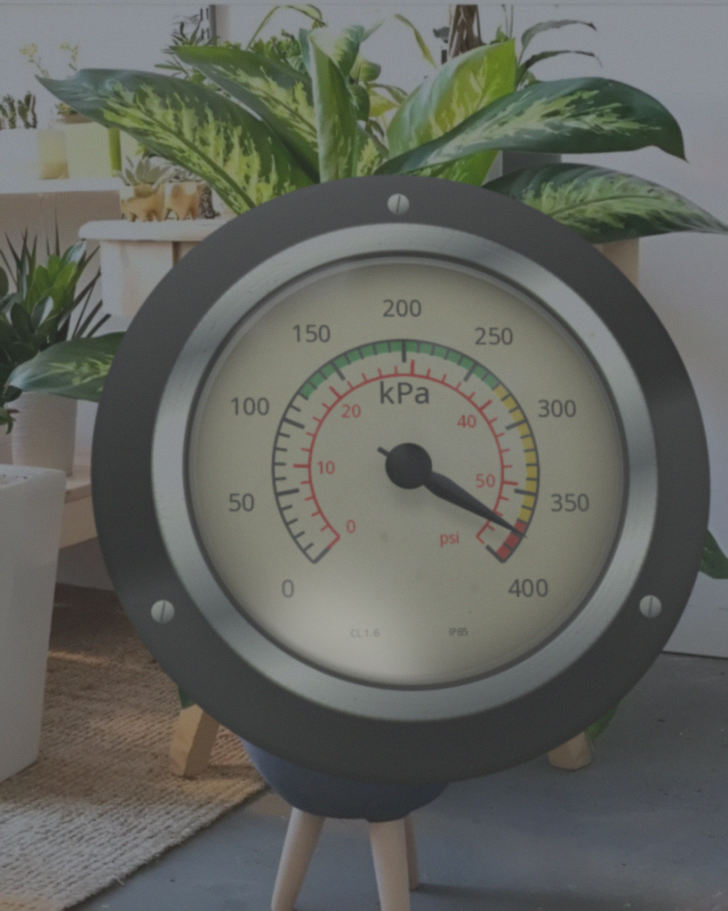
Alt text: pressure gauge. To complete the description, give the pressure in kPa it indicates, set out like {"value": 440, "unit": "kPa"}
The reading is {"value": 380, "unit": "kPa"}
